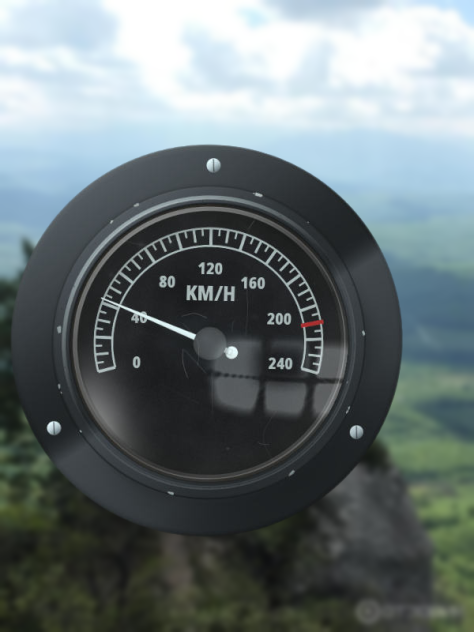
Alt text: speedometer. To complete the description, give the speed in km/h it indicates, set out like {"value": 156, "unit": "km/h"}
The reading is {"value": 42.5, "unit": "km/h"}
